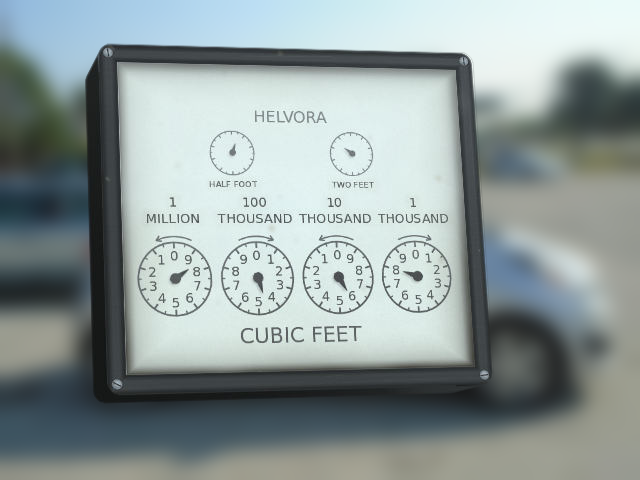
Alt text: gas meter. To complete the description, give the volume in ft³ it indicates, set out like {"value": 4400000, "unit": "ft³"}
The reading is {"value": 845800, "unit": "ft³"}
